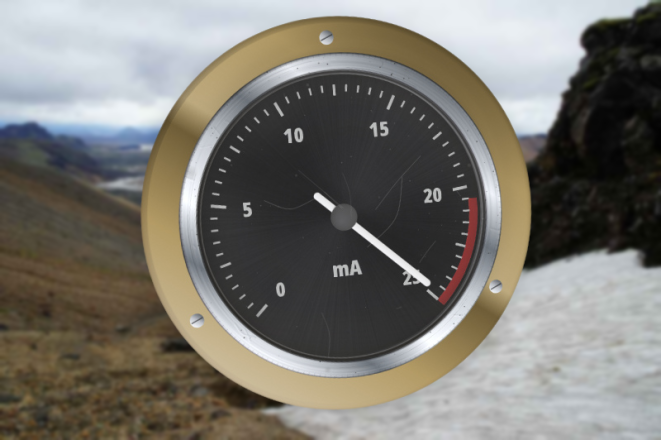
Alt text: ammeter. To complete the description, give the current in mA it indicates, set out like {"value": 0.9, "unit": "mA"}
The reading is {"value": 24.75, "unit": "mA"}
